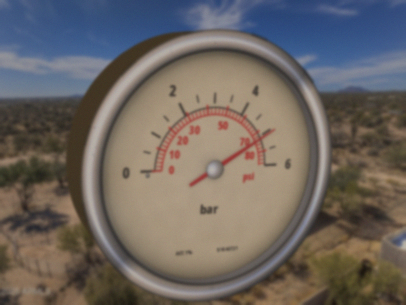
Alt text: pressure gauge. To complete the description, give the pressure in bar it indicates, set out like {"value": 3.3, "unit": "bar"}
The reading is {"value": 5, "unit": "bar"}
